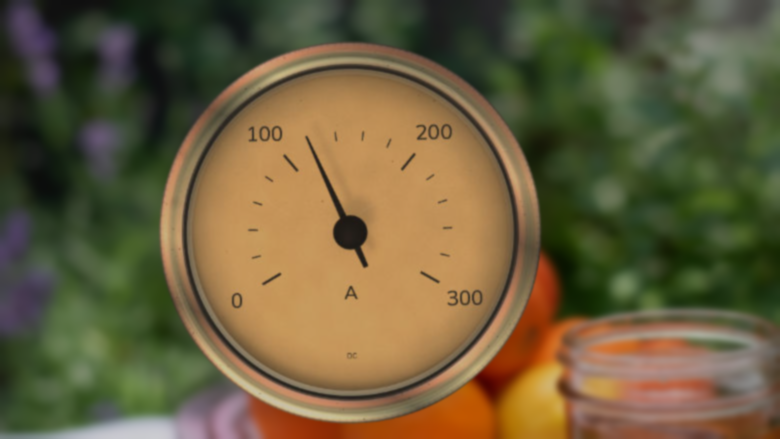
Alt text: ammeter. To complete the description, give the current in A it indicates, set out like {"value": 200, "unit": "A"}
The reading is {"value": 120, "unit": "A"}
